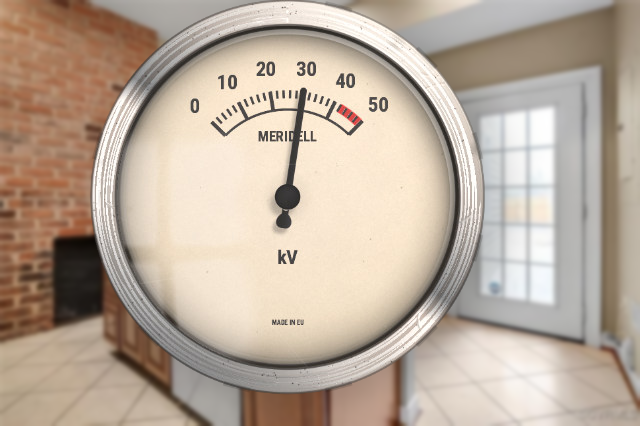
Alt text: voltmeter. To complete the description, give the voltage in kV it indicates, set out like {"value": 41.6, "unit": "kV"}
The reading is {"value": 30, "unit": "kV"}
